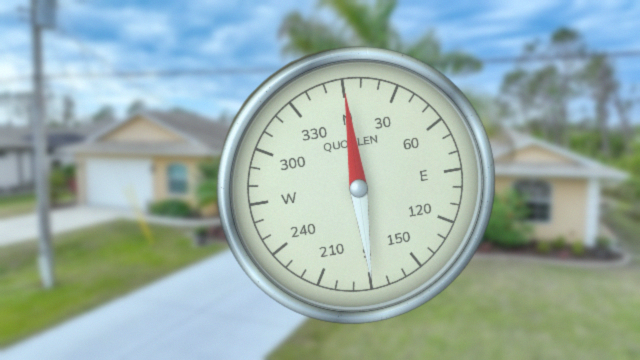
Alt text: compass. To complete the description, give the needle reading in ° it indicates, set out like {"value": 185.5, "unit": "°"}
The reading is {"value": 0, "unit": "°"}
